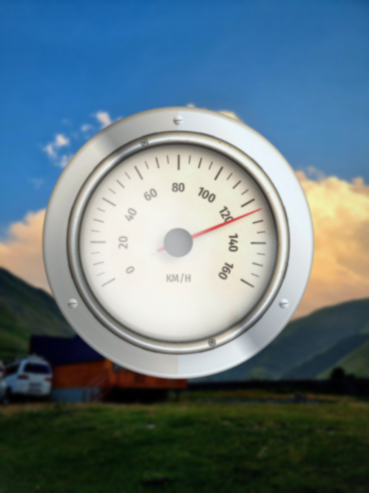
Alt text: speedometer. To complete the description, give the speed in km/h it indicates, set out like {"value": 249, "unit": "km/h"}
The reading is {"value": 125, "unit": "km/h"}
